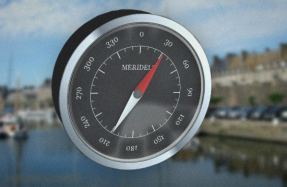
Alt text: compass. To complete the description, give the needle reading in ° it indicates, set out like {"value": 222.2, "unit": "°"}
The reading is {"value": 30, "unit": "°"}
